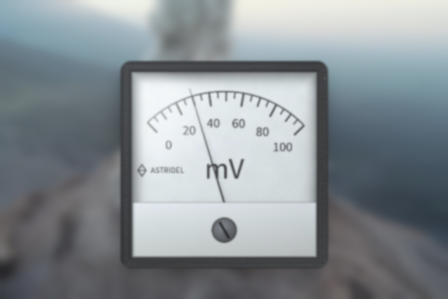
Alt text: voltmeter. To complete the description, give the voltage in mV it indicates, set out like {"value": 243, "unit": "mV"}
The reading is {"value": 30, "unit": "mV"}
